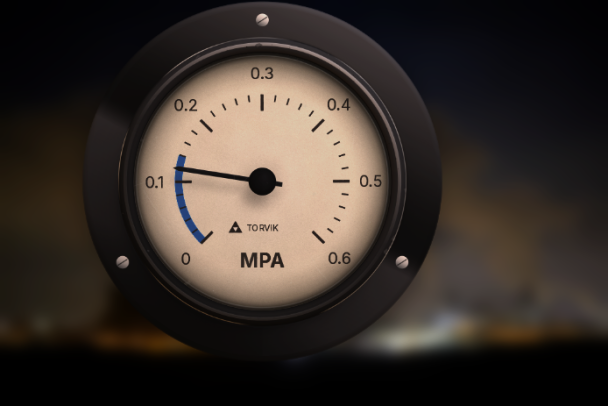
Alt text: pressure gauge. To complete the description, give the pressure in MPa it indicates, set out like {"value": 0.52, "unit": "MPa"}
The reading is {"value": 0.12, "unit": "MPa"}
